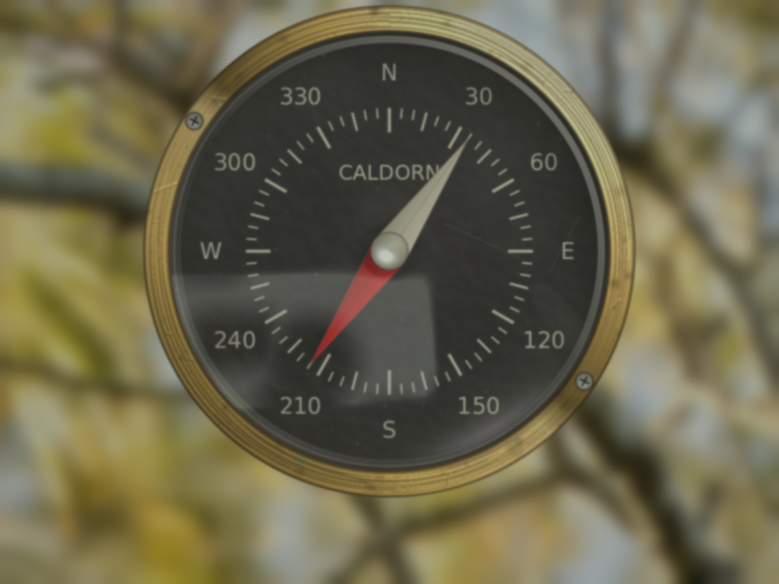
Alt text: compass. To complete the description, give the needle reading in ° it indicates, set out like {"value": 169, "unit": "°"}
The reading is {"value": 215, "unit": "°"}
